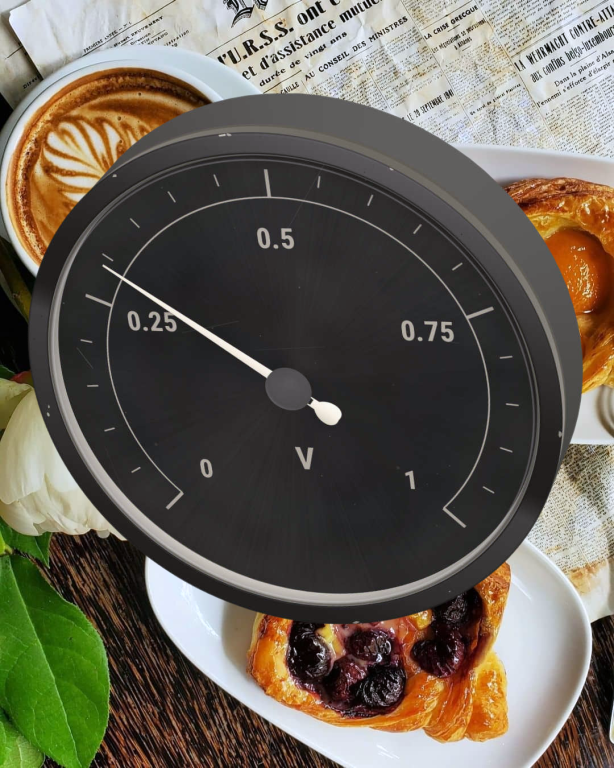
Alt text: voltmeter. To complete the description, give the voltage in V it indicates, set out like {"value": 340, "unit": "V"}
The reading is {"value": 0.3, "unit": "V"}
